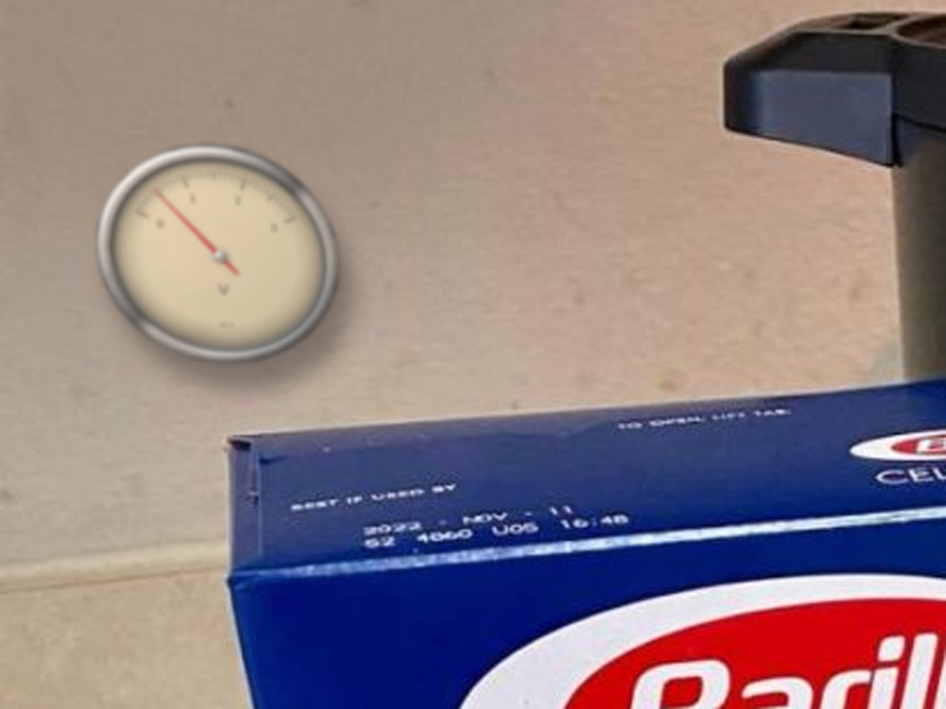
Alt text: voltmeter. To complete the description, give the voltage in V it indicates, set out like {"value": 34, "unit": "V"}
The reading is {"value": 0.5, "unit": "V"}
